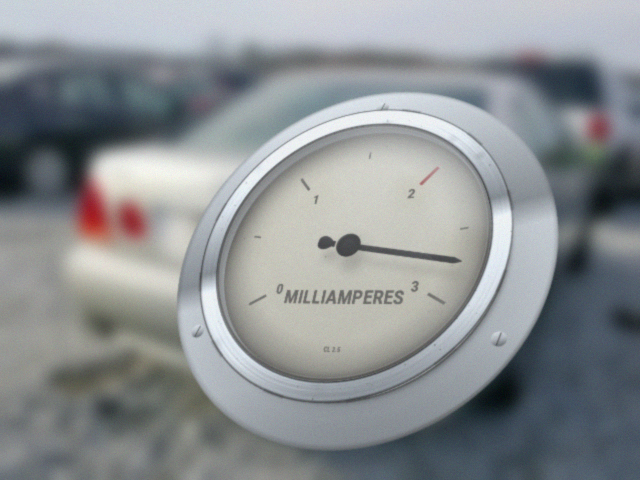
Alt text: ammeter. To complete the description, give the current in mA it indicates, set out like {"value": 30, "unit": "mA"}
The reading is {"value": 2.75, "unit": "mA"}
